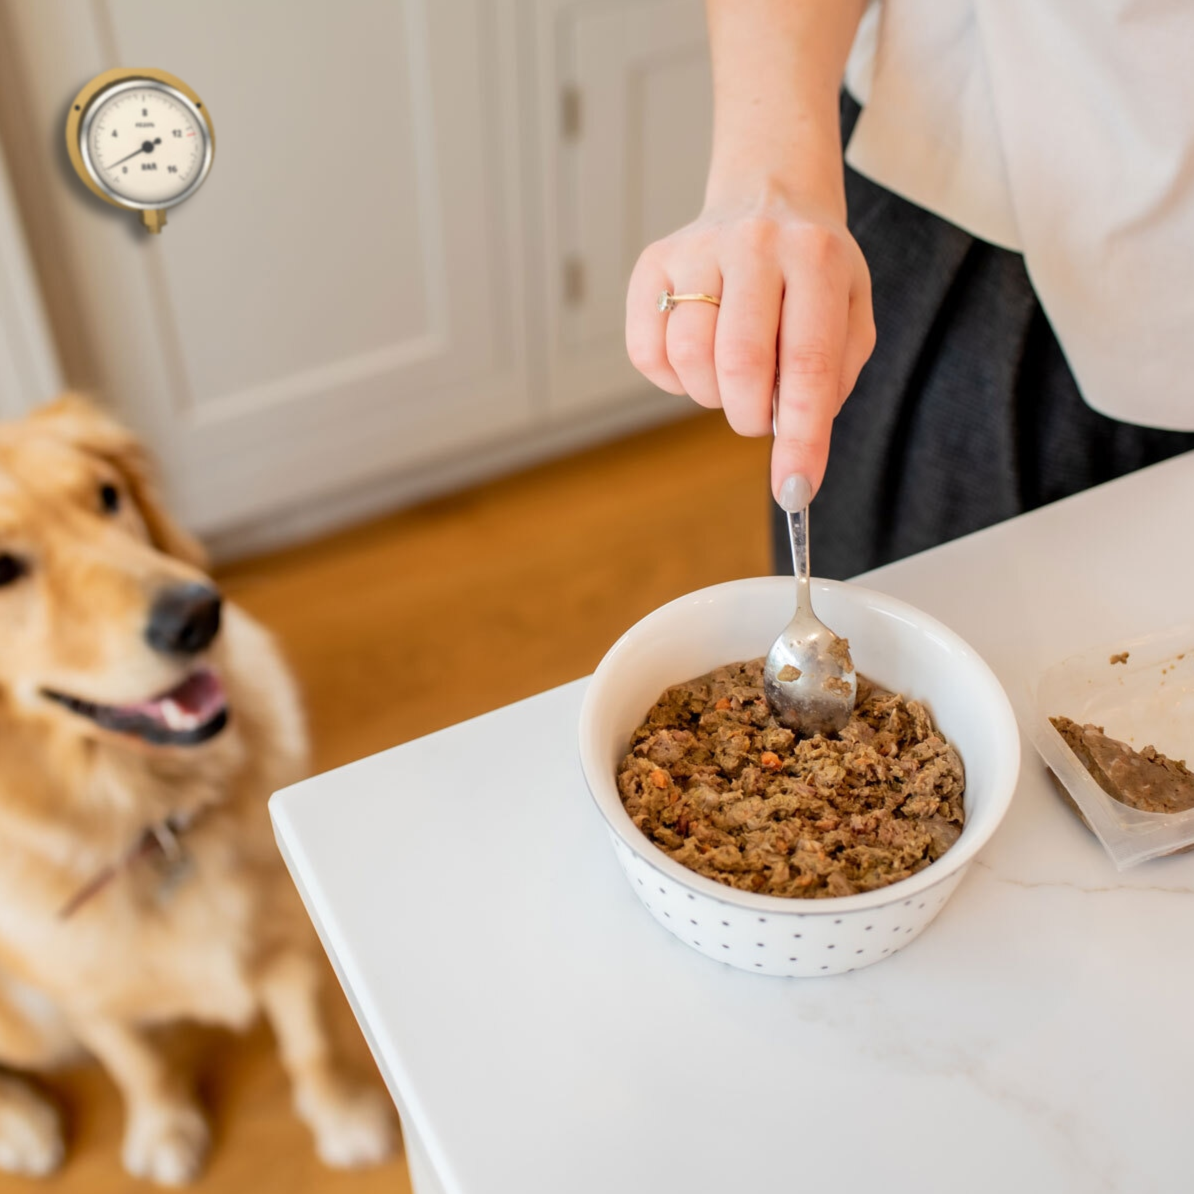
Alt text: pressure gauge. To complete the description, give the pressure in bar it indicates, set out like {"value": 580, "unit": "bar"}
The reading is {"value": 1, "unit": "bar"}
